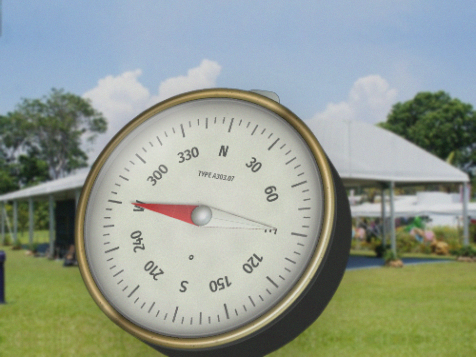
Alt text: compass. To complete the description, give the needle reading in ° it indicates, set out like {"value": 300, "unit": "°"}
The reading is {"value": 270, "unit": "°"}
